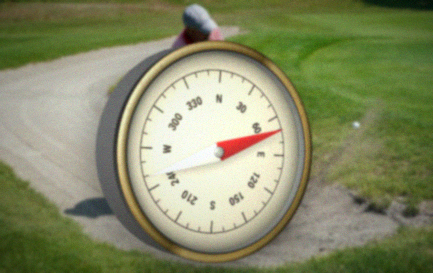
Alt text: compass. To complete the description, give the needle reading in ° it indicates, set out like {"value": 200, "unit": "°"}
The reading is {"value": 70, "unit": "°"}
